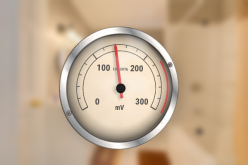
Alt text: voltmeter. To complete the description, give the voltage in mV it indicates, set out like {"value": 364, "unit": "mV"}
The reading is {"value": 140, "unit": "mV"}
